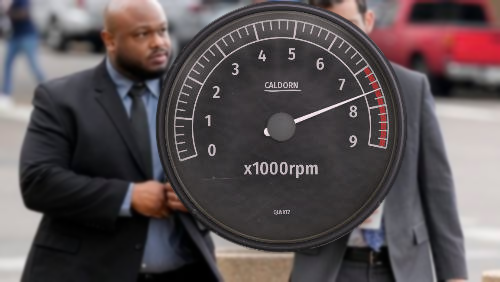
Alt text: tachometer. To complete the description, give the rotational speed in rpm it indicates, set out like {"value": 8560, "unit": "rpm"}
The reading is {"value": 7600, "unit": "rpm"}
